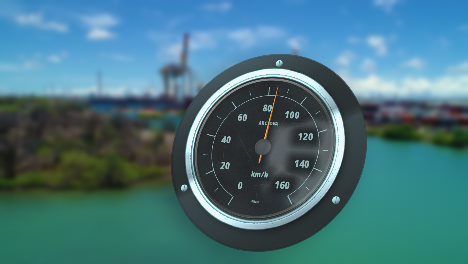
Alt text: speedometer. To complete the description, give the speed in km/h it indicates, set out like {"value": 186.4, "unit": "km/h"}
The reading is {"value": 85, "unit": "km/h"}
